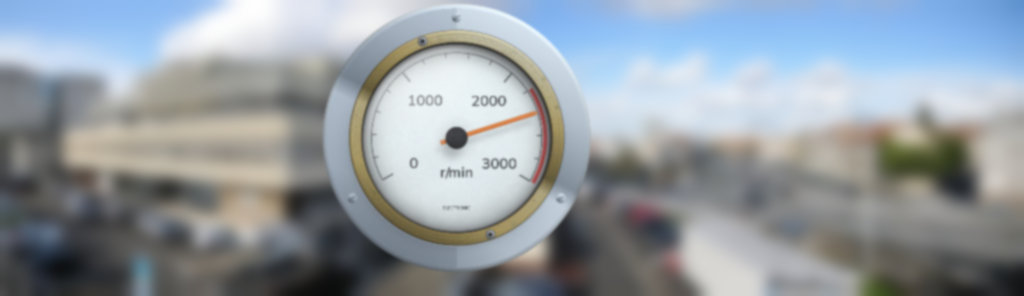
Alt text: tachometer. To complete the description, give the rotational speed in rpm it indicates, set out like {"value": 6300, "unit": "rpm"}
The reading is {"value": 2400, "unit": "rpm"}
